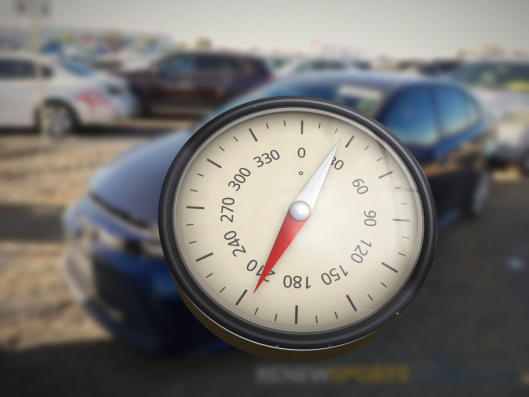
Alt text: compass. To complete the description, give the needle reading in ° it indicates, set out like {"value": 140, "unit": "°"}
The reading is {"value": 205, "unit": "°"}
